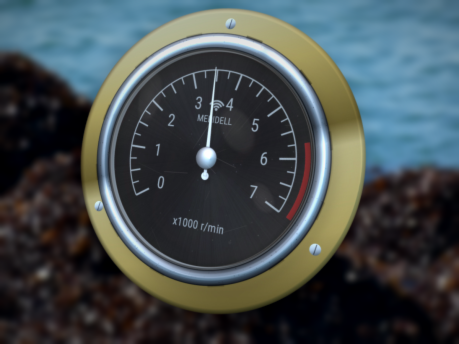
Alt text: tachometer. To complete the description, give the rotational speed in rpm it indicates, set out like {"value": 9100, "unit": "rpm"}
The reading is {"value": 3500, "unit": "rpm"}
